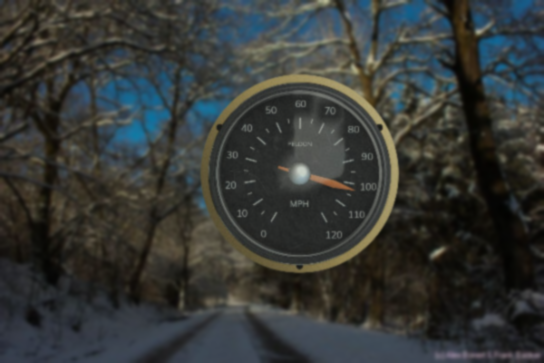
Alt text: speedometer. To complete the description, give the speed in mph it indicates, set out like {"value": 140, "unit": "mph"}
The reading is {"value": 102.5, "unit": "mph"}
